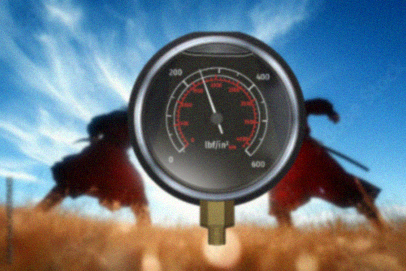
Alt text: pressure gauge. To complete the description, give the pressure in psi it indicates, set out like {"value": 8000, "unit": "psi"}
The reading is {"value": 250, "unit": "psi"}
